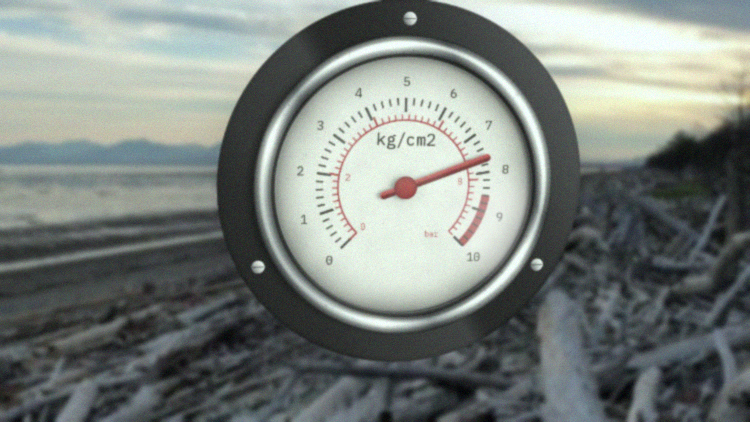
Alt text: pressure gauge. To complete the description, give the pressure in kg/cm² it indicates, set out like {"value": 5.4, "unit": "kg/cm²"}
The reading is {"value": 7.6, "unit": "kg/cm²"}
